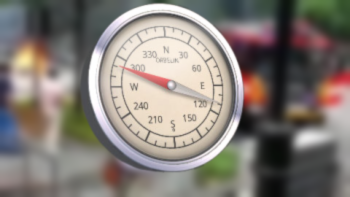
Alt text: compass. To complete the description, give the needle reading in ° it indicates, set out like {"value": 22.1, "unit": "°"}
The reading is {"value": 290, "unit": "°"}
